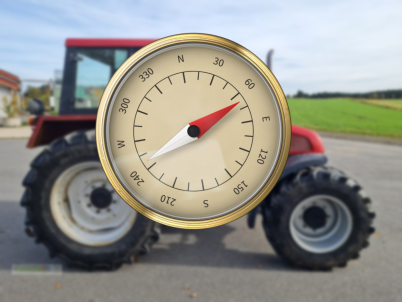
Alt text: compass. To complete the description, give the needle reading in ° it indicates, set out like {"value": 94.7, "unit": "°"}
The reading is {"value": 67.5, "unit": "°"}
